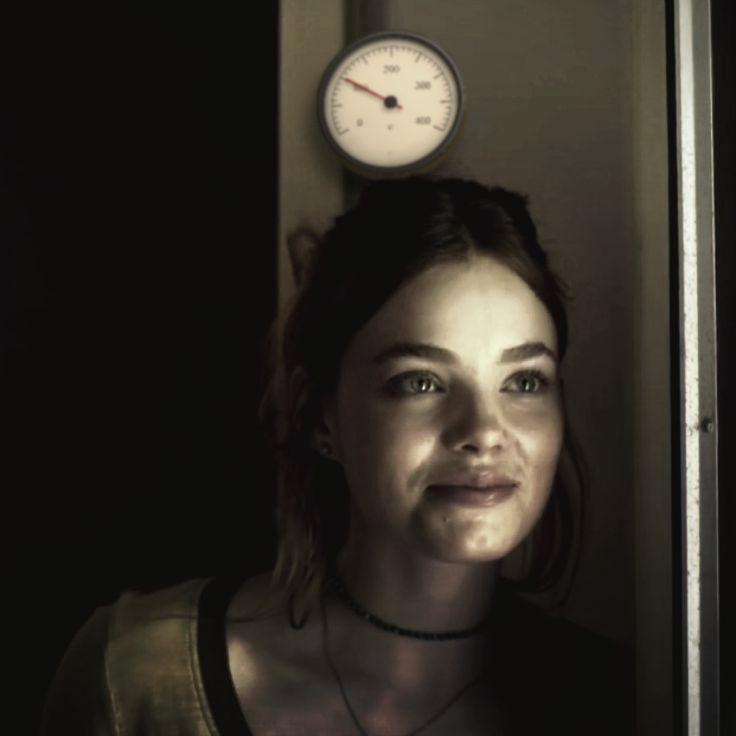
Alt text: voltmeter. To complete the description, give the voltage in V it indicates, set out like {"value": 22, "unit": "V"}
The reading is {"value": 100, "unit": "V"}
